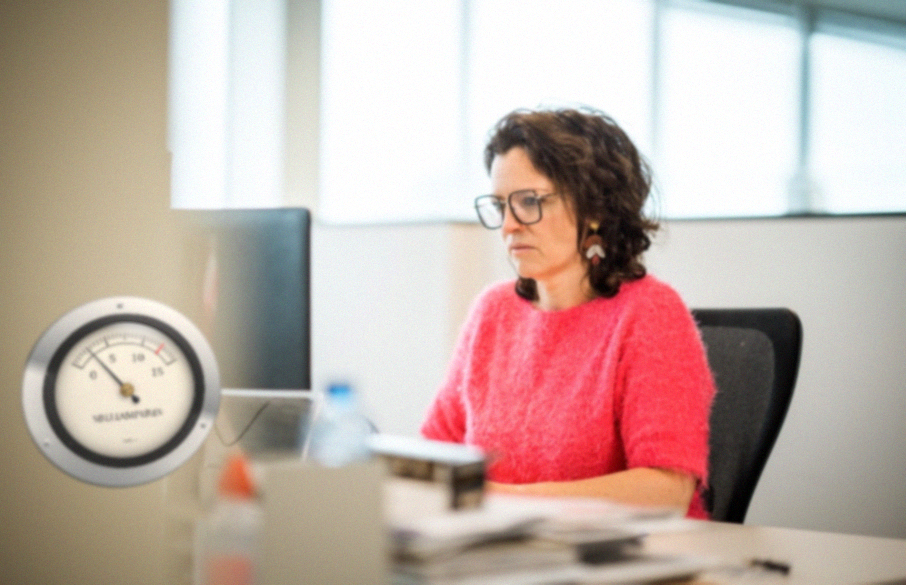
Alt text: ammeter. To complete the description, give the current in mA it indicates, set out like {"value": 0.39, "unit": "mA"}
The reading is {"value": 2.5, "unit": "mA"}
